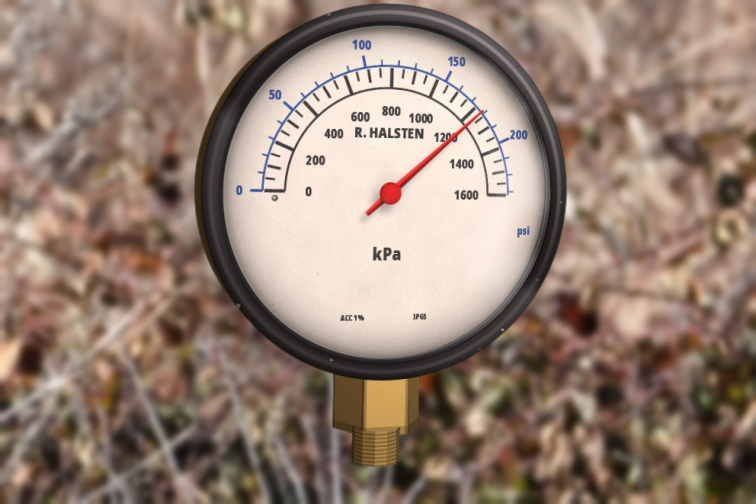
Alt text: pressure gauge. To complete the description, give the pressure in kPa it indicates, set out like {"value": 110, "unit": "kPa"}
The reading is {"value": 1225, "unit": "kPa"}
